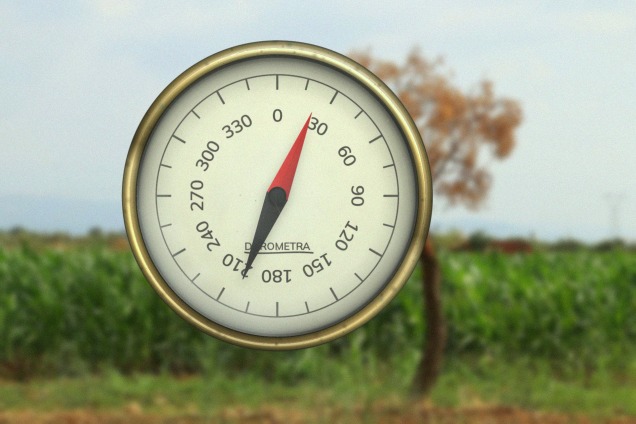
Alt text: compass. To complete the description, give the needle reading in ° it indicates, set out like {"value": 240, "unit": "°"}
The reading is {"value": 22.5, "unit": "°"}
